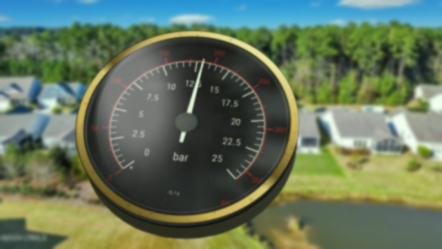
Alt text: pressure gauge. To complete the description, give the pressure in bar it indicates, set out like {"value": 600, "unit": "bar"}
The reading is {"value": 13, "unit": "bar"}
